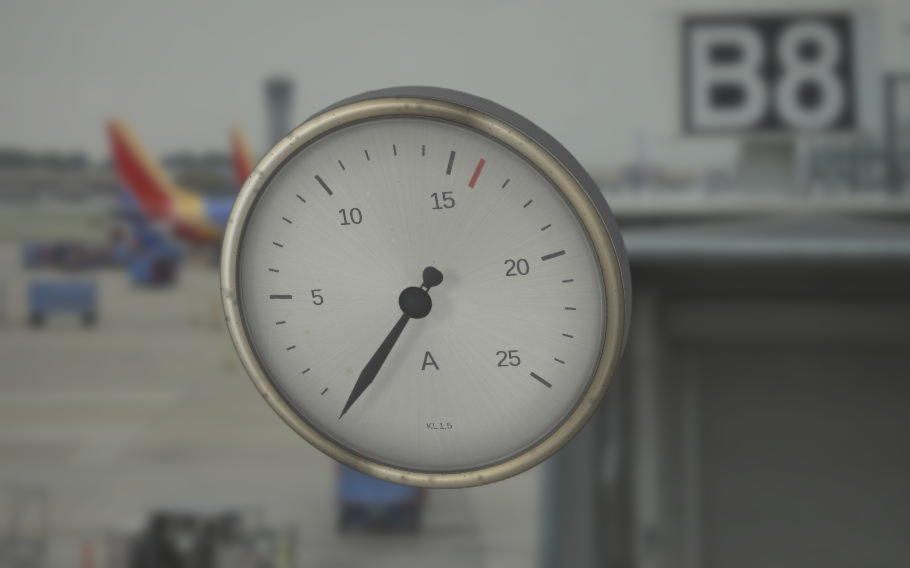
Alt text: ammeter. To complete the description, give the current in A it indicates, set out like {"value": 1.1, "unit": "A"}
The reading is {"value": 0, "unit": "A"}
